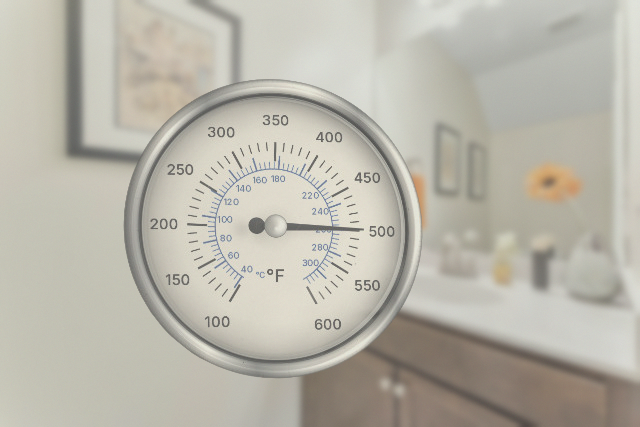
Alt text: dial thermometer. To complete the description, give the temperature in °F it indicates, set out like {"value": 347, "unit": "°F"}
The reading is {"value": 500, "unit": "°F"}
